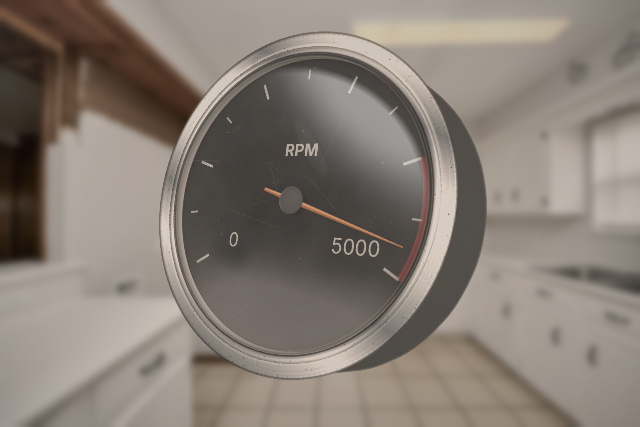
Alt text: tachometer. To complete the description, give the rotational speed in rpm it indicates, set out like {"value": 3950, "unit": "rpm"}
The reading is {"value": 4750, "unit": "rpm"}
